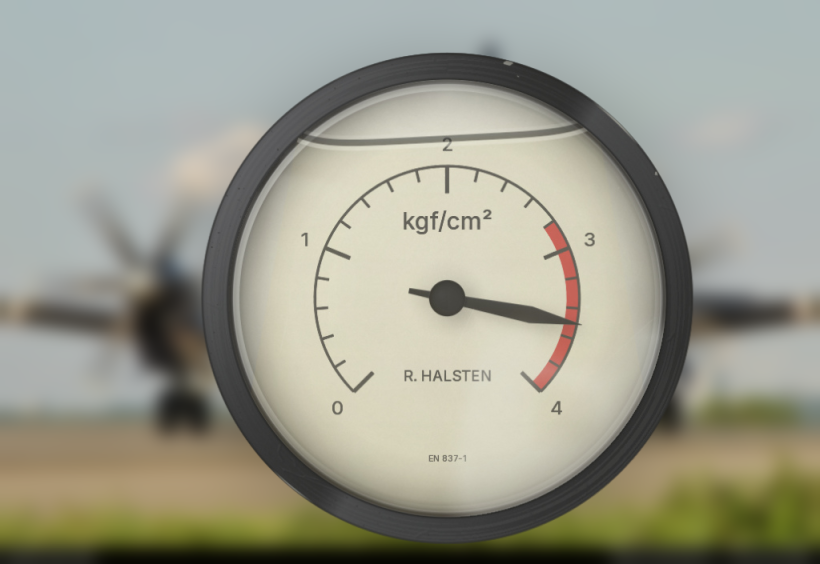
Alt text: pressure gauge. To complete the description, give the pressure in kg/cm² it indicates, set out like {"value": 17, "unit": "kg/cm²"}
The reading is {"value": 3.5, "unit": "kg/cm²"}
